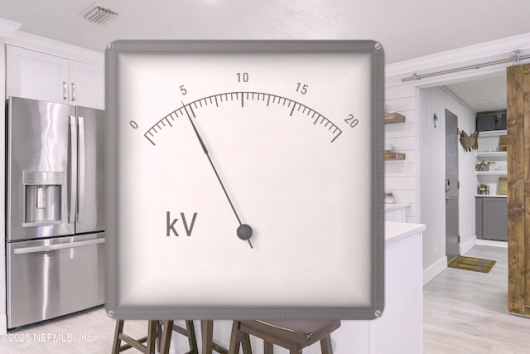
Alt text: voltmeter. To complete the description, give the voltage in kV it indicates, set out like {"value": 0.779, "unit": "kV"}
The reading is {"value": 4.5, "unit": "kV"}
